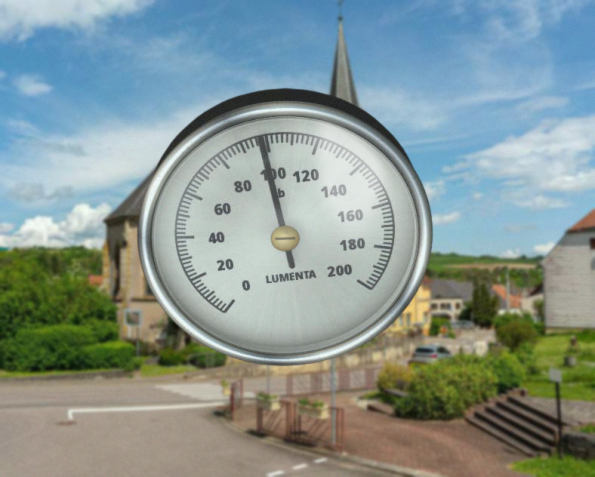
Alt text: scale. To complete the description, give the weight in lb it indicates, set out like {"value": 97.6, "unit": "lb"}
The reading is {"value": 98, "unit": "lb"}
